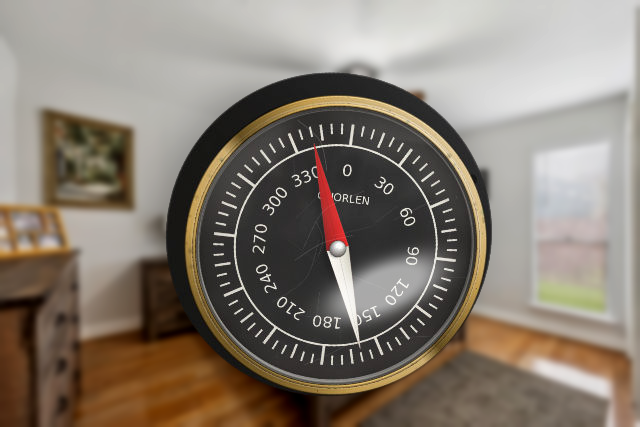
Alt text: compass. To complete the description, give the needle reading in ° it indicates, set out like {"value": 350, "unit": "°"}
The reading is {"value": 340, "unit": "°"}
